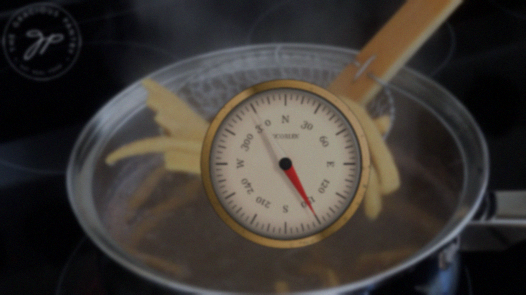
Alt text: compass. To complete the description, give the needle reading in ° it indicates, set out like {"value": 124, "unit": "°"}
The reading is {"value": 150, "unit": "°"}
